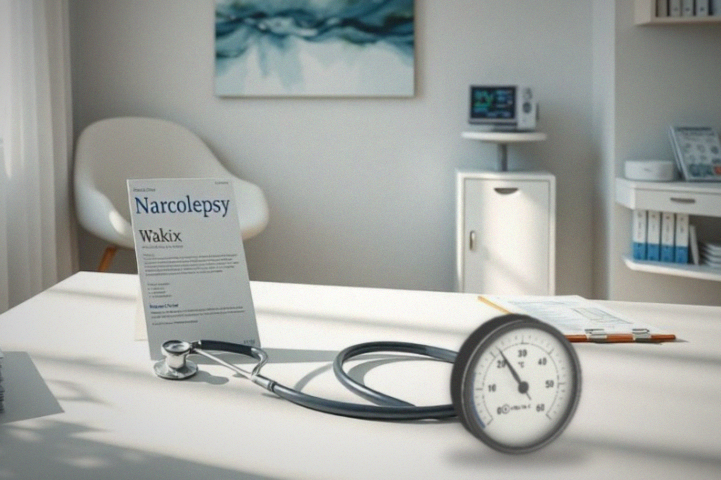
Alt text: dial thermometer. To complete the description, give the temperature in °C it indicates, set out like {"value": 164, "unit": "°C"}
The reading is {"value": 22, "unit": "°C"}
